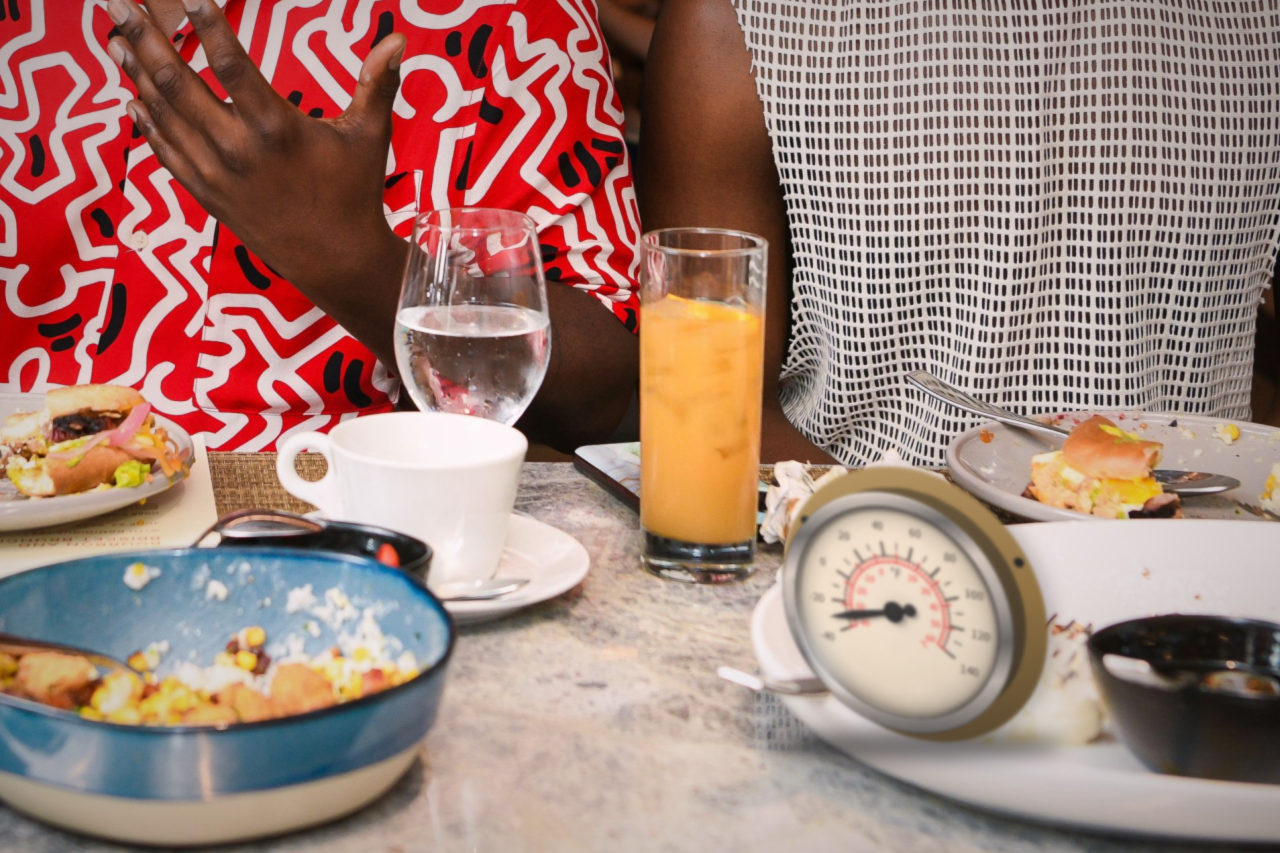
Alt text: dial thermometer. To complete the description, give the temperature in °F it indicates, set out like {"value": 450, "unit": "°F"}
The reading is {"value": -30, "unit": "°F"}
